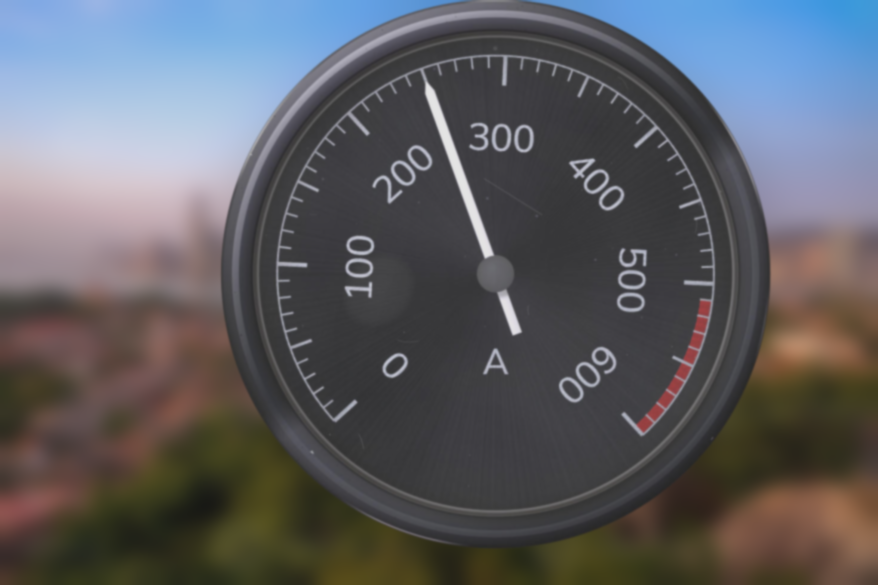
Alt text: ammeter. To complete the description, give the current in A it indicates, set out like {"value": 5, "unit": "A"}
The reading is {"value": 250, "unit": "A"}
